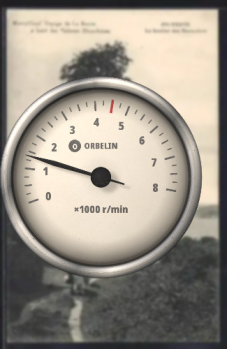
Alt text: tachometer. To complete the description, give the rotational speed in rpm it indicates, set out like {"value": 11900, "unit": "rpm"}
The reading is {"value": 1375, "unit": "rpm"}
